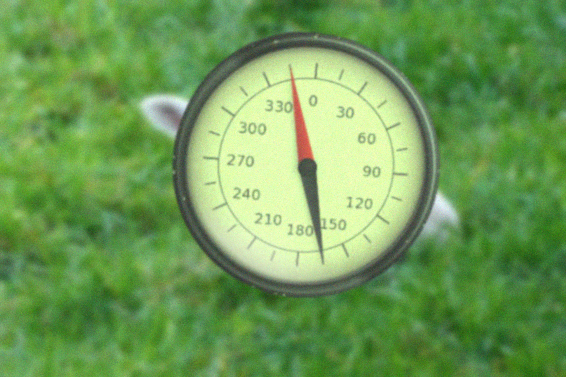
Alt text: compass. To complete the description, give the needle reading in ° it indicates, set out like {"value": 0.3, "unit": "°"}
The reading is {"value": 345, "unit": "°"}
